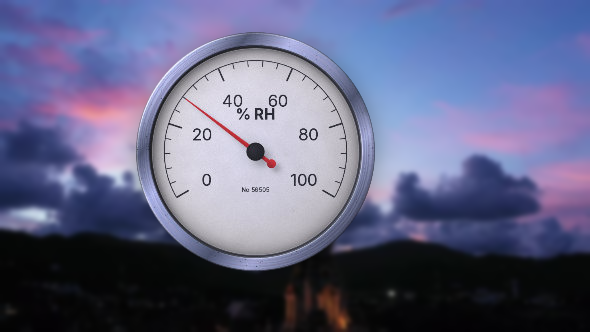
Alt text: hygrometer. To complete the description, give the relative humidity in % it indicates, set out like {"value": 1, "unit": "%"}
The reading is {"value": 28, "unit": "%"}
